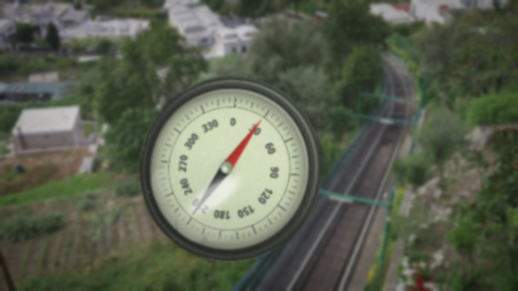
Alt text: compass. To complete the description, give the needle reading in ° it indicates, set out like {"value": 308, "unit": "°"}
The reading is {"value": 30, "unit": "°"}
